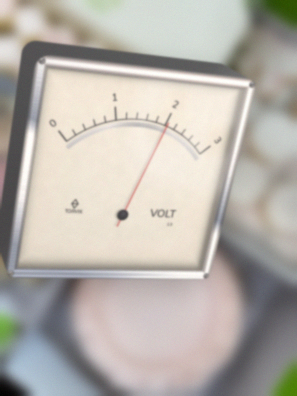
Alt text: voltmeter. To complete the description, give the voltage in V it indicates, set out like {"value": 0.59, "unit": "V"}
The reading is {"value": 2, "unit": "V"}
